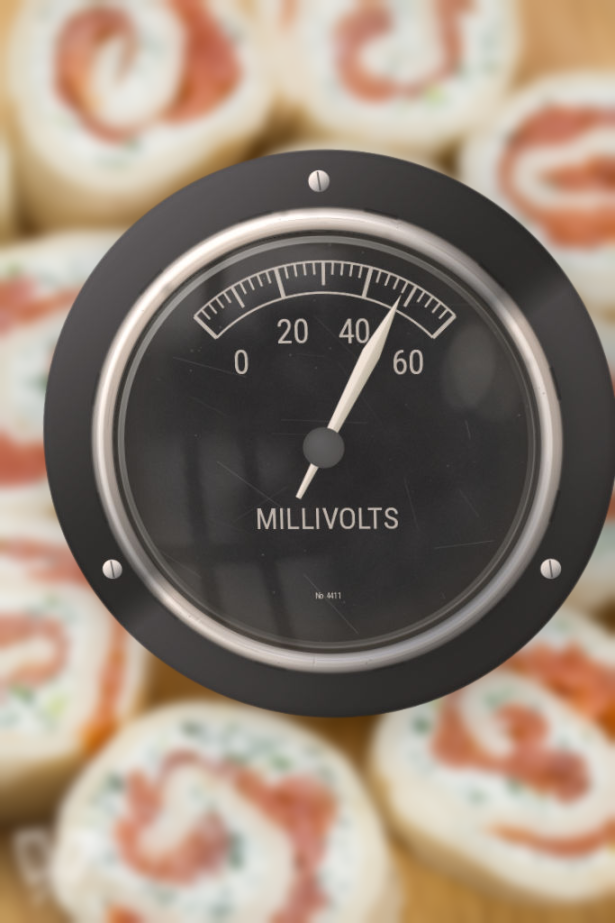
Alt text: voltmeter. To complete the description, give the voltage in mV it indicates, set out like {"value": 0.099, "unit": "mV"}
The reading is {"value": 48, "unit": "mV"}
